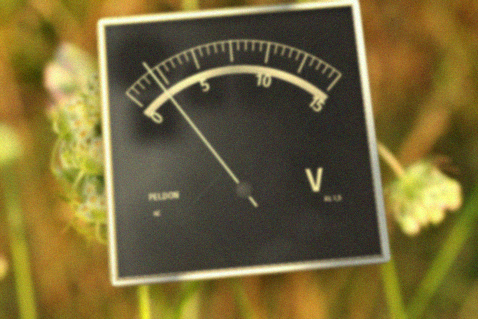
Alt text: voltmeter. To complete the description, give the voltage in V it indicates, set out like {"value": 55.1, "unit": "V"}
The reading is {"value": 2, "unit": "V"}
